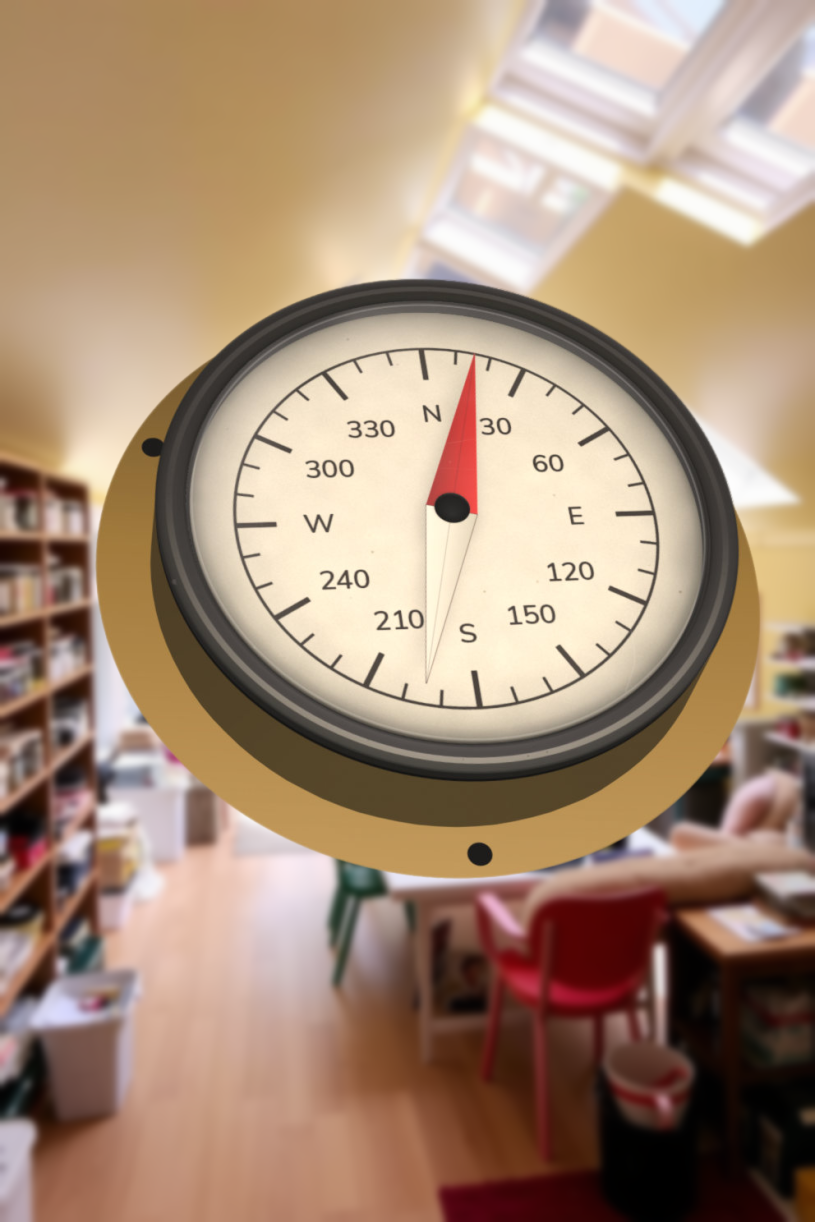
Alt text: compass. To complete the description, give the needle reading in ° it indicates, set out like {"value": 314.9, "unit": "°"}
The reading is {"value": 15, "unit": "°"}
